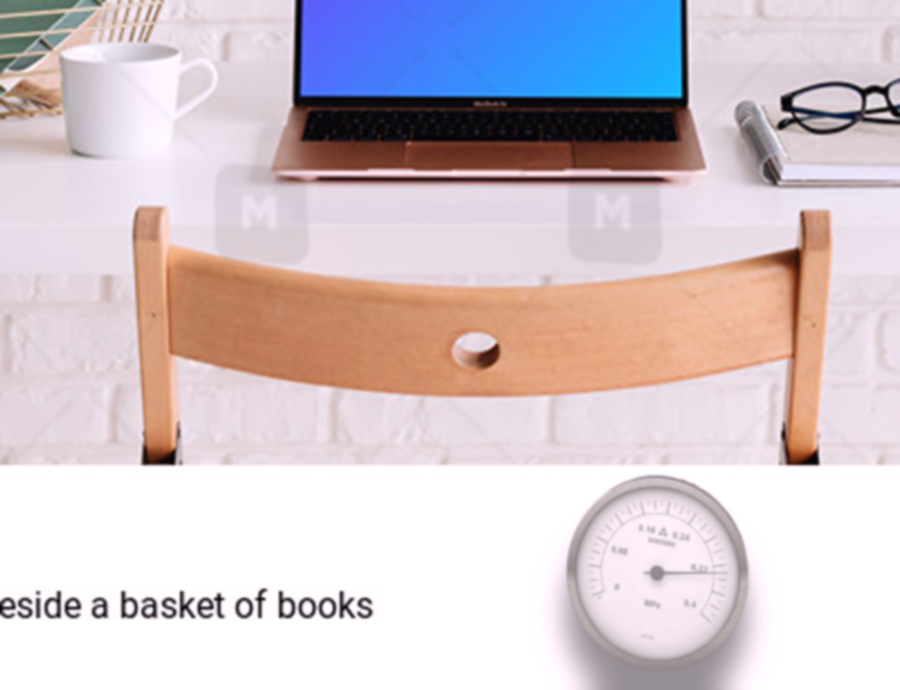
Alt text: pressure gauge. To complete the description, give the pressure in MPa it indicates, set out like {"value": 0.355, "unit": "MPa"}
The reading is {"value": 0.33, "unit": "MPa"}
